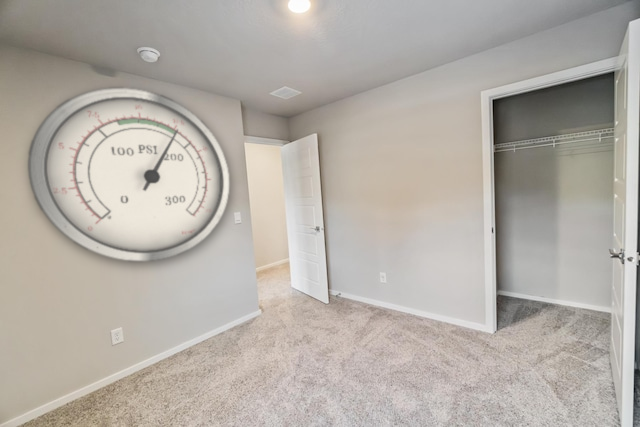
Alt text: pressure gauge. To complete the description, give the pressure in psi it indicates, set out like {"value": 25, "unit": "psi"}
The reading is {"value": 180, "unit": "psi"}
